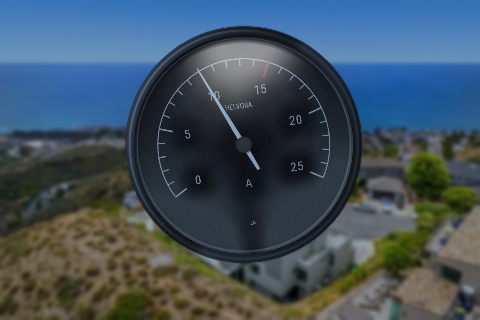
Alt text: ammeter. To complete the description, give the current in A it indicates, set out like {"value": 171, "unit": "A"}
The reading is {"value": 10, "unit": "A"}
